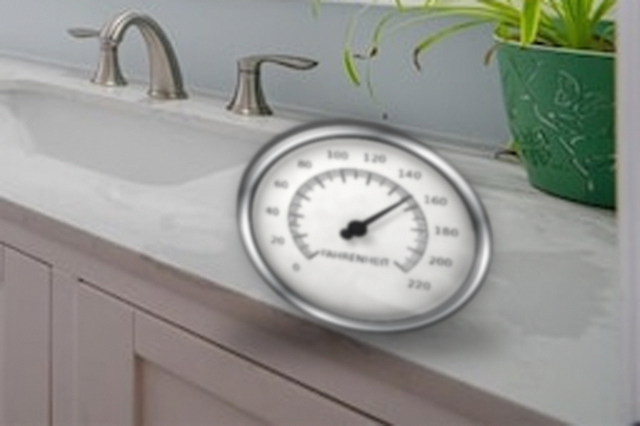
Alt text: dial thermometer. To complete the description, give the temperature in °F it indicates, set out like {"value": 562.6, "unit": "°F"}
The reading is {"value": 150, "unit": "°F"}
